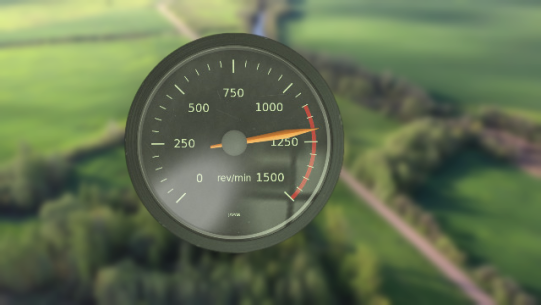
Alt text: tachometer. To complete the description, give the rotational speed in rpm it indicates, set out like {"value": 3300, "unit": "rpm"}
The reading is {"value": 1200, "unit": "rpm"}
